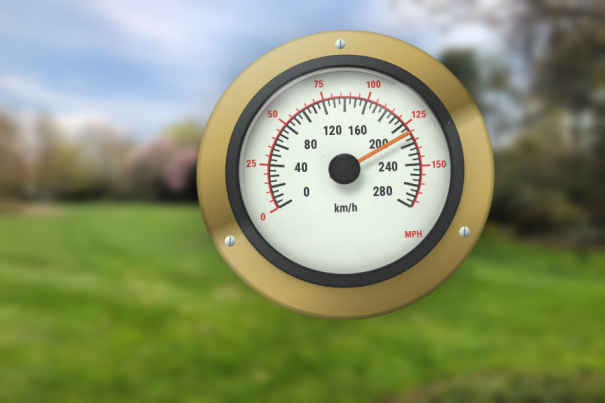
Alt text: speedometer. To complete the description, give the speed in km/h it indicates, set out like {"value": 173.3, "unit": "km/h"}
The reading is {"value": 210, "unit": "km/h"}
